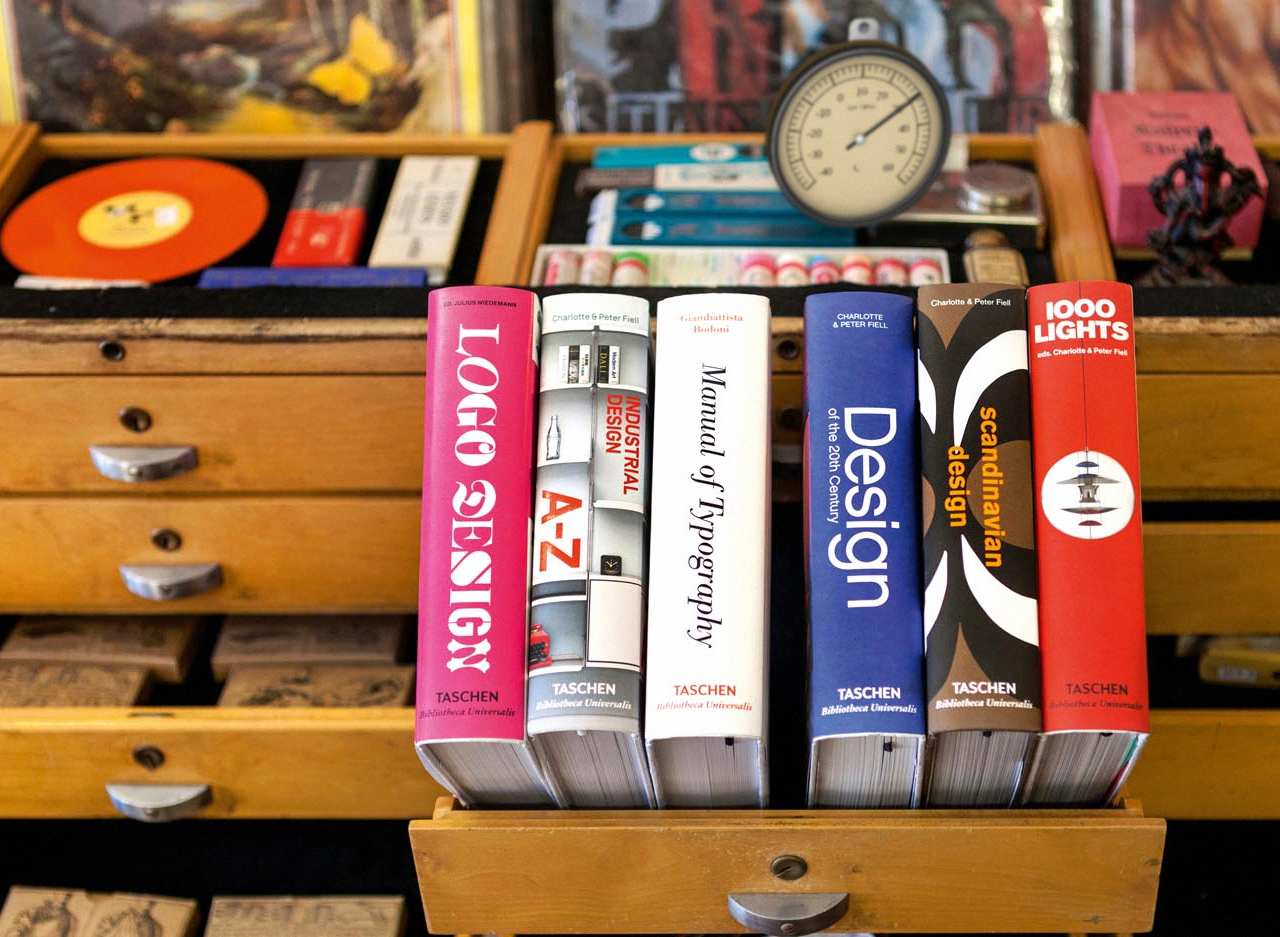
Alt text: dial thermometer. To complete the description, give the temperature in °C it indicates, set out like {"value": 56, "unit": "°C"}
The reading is {"value": 30, "unit": "°C"}
